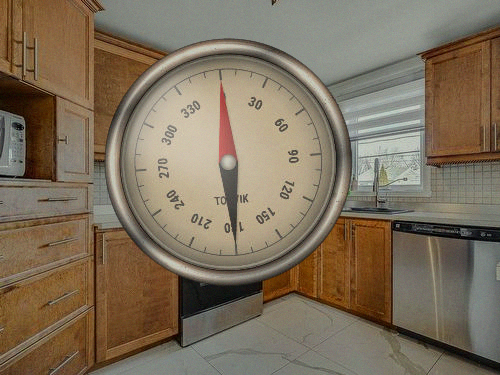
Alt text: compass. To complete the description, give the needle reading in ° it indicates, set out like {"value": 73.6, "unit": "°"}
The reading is {"value": 0, "unit": "°"}
